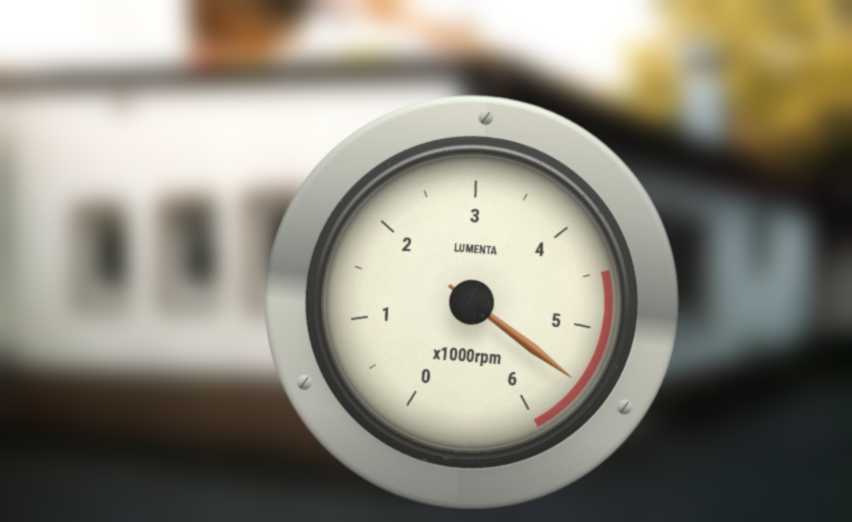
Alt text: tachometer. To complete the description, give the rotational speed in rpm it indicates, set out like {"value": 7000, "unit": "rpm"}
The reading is {"value": 5500, "unit": "rpm"}
